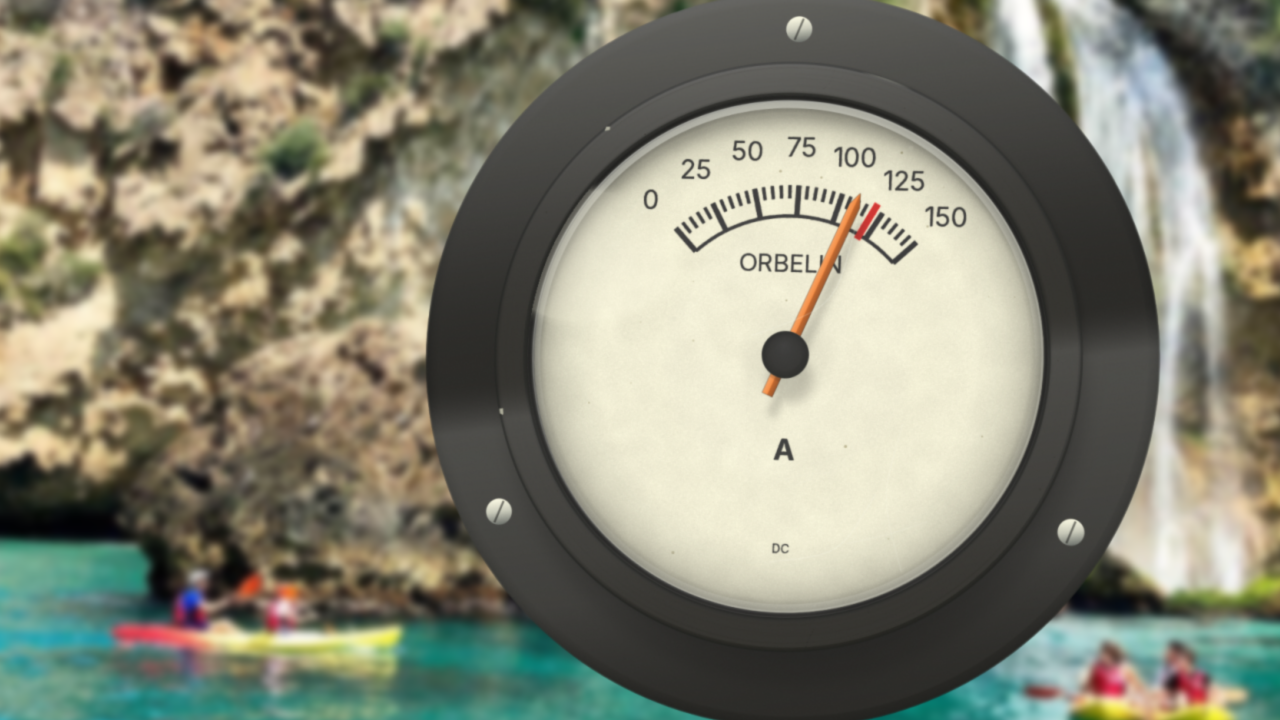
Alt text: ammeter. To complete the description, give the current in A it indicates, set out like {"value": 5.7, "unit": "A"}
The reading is {"value": 110, "unit": "A"}
